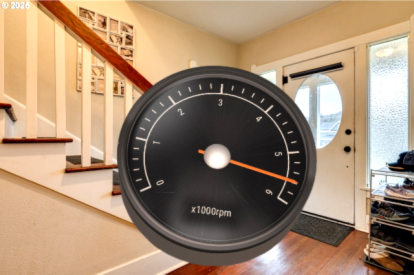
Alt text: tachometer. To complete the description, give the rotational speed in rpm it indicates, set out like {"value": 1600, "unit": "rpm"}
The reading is {"value": 5600, "unit": "rpm"}
